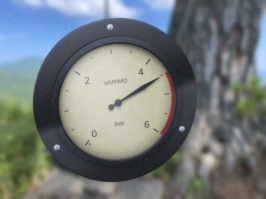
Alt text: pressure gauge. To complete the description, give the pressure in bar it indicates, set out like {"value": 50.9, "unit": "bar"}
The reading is {"value": 4.5, "unit": "bar"}
